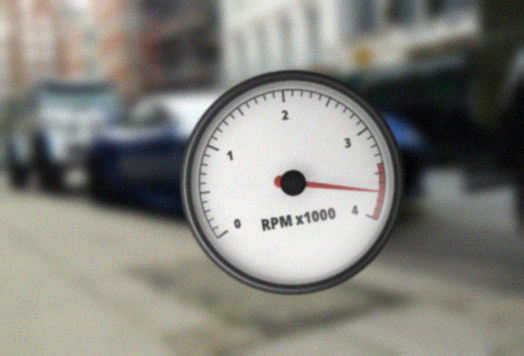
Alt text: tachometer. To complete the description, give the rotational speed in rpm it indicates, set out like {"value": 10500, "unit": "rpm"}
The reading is {"value": 3700, "unit": "rpm"}
